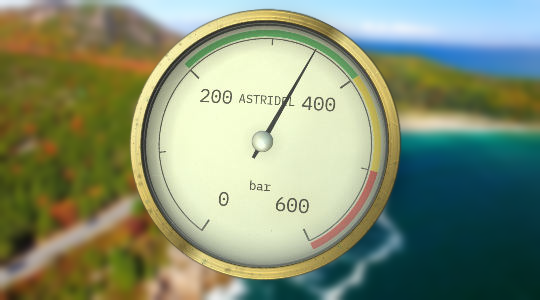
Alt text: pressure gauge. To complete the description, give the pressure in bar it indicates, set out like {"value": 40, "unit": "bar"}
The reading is {"value": 350, "unit": "bar"}
